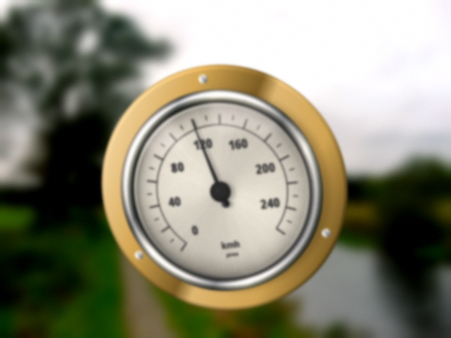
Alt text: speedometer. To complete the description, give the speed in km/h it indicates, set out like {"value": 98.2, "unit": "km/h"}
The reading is {"value": 120, "unit": "km/h"}
